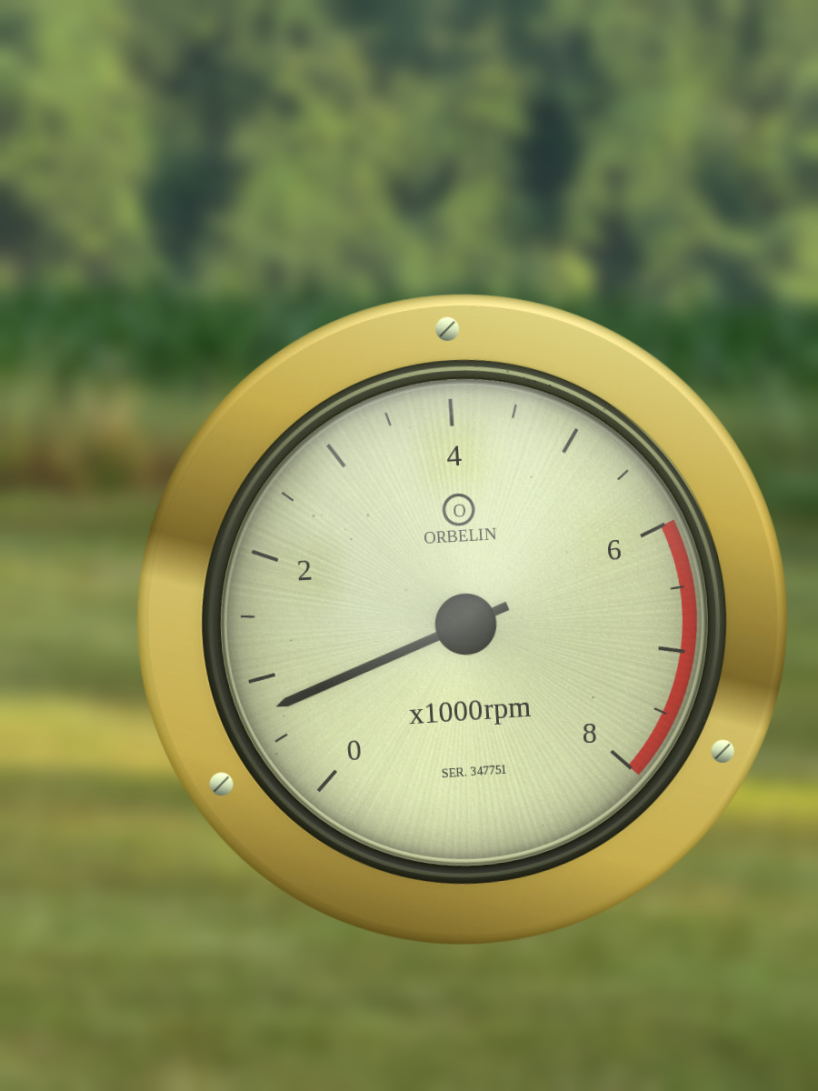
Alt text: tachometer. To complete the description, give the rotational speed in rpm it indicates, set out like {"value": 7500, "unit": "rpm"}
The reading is {"value": 750, "unit": "rpm"}
